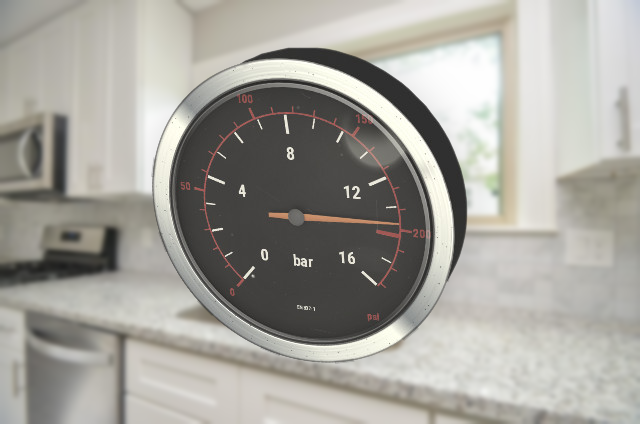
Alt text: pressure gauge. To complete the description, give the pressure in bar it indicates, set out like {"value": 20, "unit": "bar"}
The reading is {"value": 13.5, "unit": "bar"}
